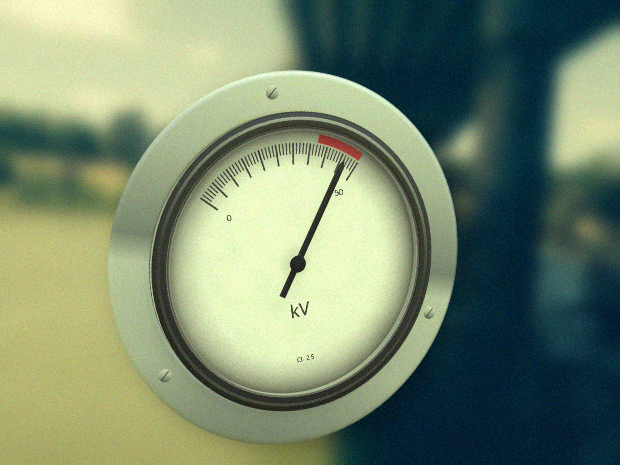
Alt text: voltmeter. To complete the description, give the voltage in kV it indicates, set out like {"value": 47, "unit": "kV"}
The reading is {"value": 45, "unit": "kV"}
